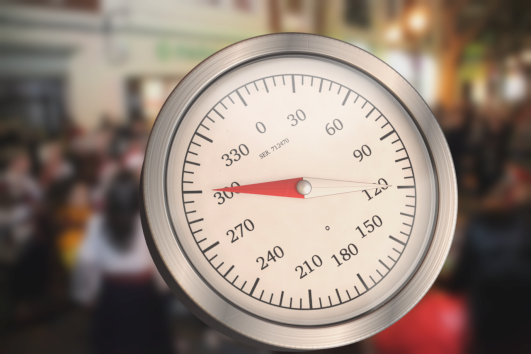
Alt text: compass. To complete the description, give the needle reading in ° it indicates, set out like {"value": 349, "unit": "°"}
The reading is {"value": 300, "unit": "°"}
